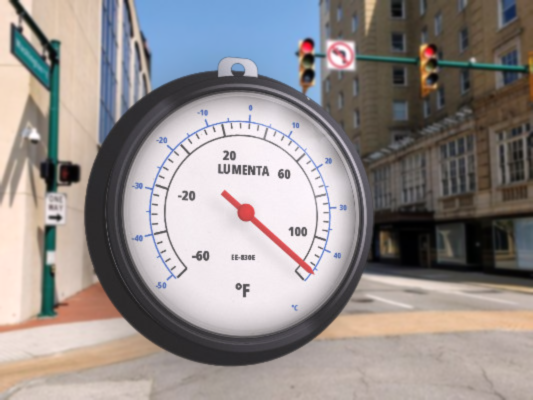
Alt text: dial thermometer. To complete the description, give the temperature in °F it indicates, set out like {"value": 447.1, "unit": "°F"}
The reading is {"value": 116, "unit": "°F"}
